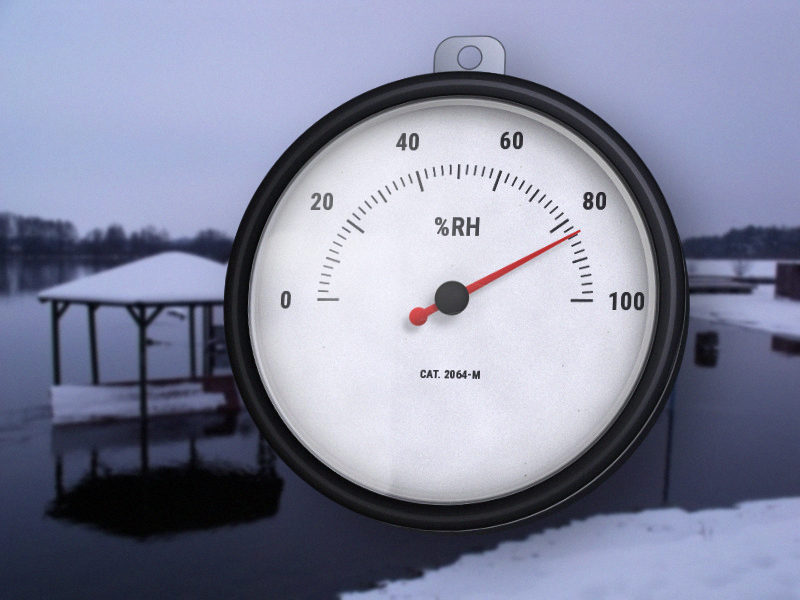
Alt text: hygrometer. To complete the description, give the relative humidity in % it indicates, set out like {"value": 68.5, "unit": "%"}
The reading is {"value": 84, "unit": "%"}
